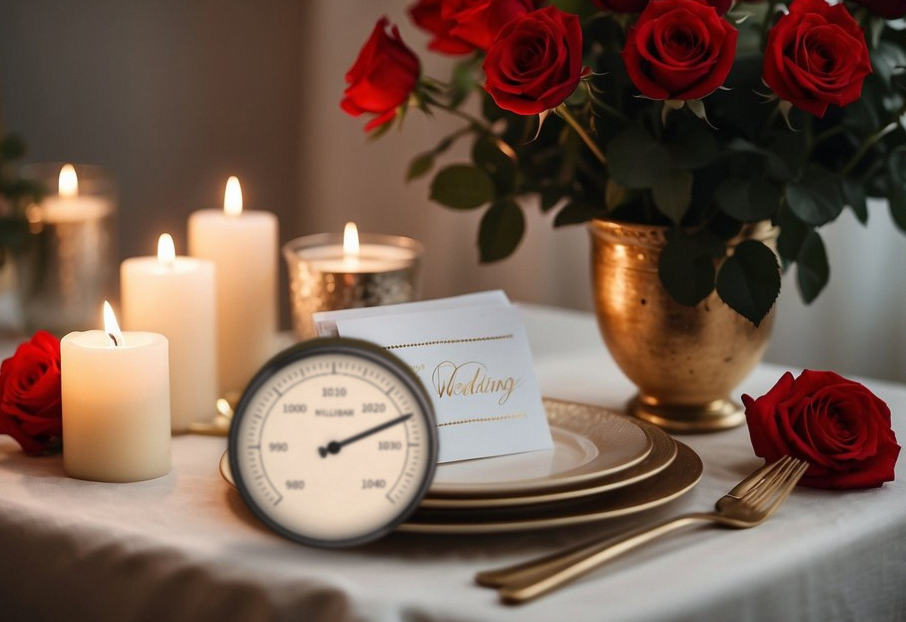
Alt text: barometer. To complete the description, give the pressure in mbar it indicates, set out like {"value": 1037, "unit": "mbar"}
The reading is {"value": 1025, "unit": "mbar"}
